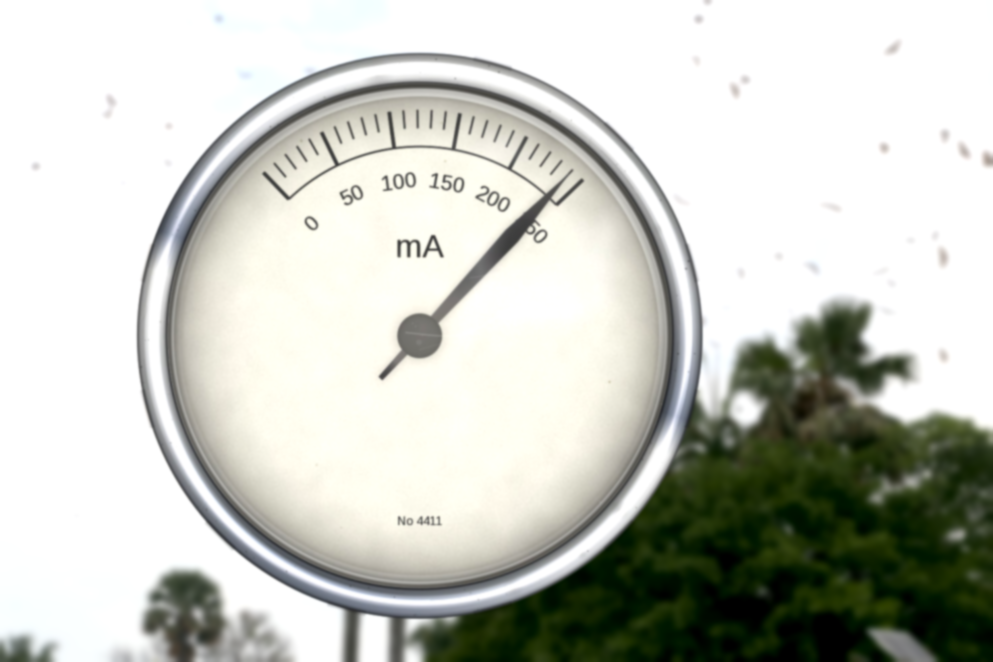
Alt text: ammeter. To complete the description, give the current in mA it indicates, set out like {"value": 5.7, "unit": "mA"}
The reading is {"value": 240, "unit": "mA"}
